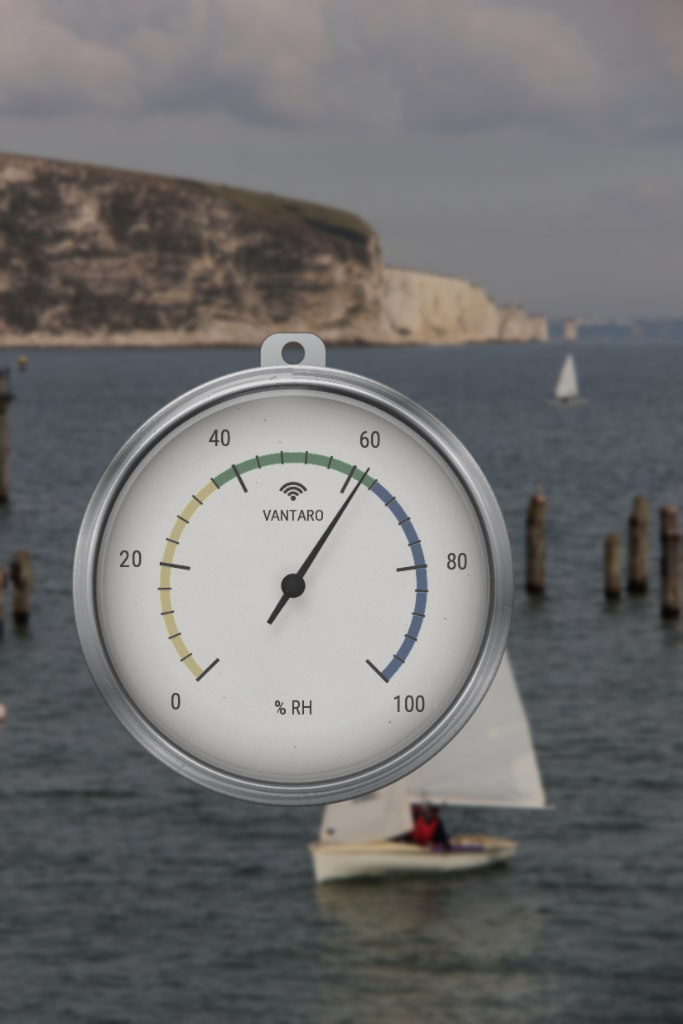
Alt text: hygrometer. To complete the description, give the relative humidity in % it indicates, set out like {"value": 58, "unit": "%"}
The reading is {"value": 62, "unit": "%"}
